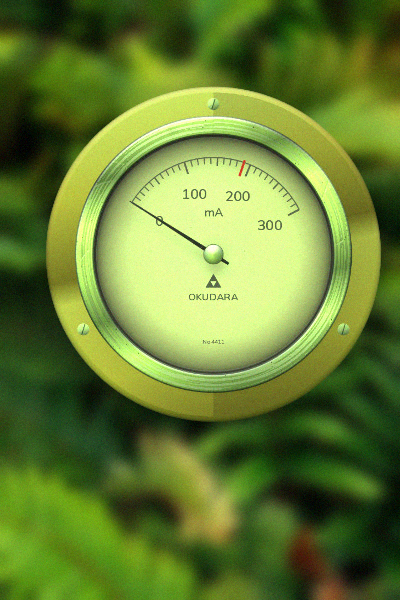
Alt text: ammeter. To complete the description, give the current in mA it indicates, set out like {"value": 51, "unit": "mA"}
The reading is {"value": 0, "unit": "mA"}
